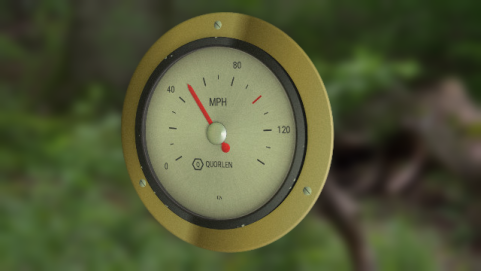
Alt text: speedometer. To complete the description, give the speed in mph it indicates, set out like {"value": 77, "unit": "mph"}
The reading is {"value": 50, "unit": "mph"}
